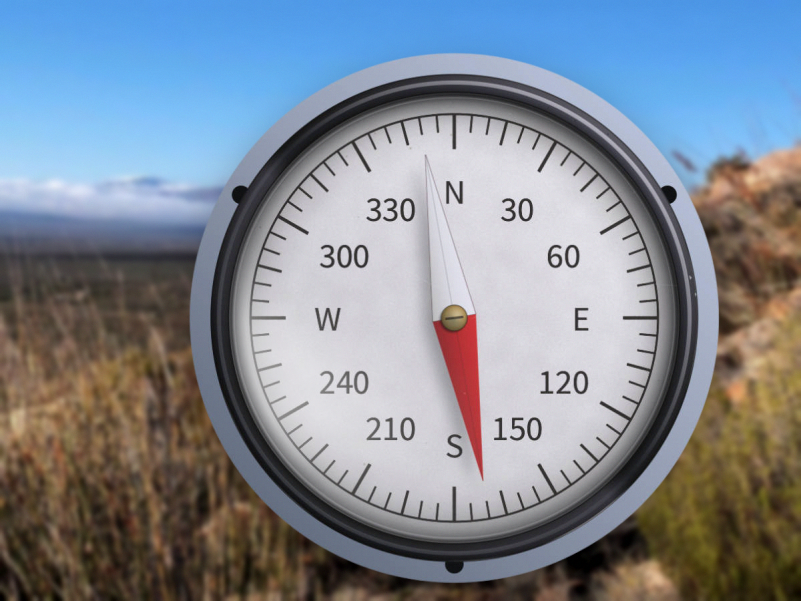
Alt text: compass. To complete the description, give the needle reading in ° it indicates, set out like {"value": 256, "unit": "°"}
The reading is {"value": 170, "unit": "°"}
